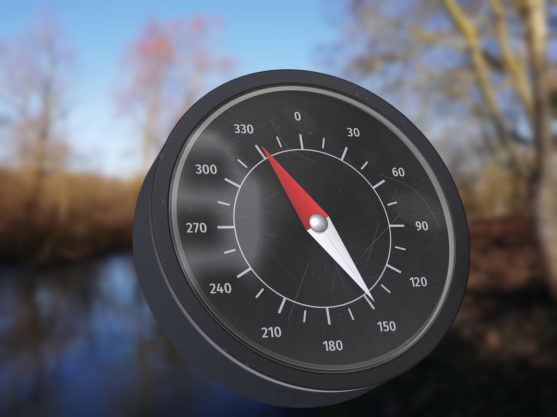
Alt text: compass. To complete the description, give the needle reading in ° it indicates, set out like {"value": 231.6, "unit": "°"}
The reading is {"value": 330, "unit": "°"}
